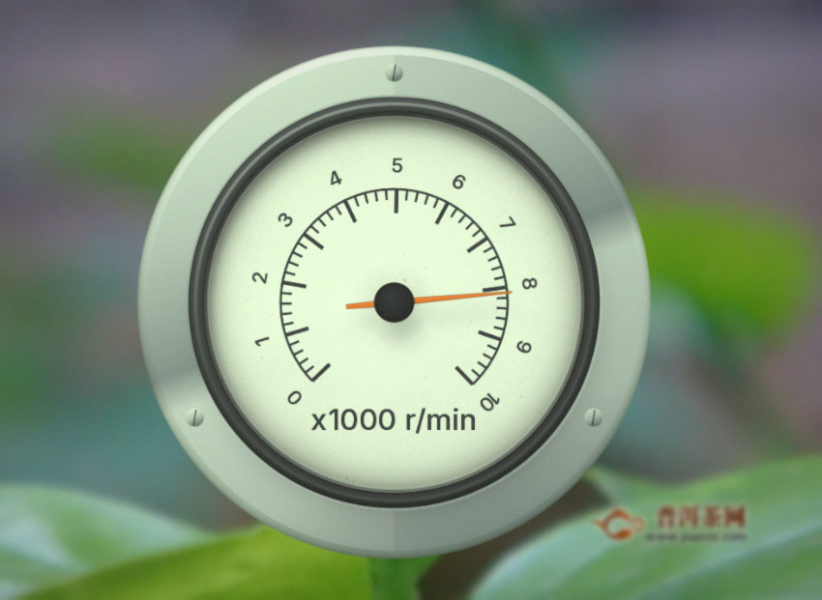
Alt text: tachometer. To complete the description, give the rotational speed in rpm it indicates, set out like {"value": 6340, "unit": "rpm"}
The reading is {"value": 8100, "unit": "rpm"}
